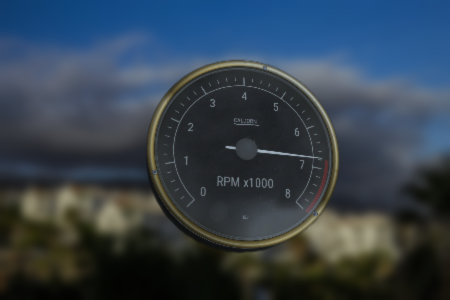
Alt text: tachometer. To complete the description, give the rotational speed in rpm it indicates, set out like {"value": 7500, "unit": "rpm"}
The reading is {"value": 6800, "unit": "rpm"}
